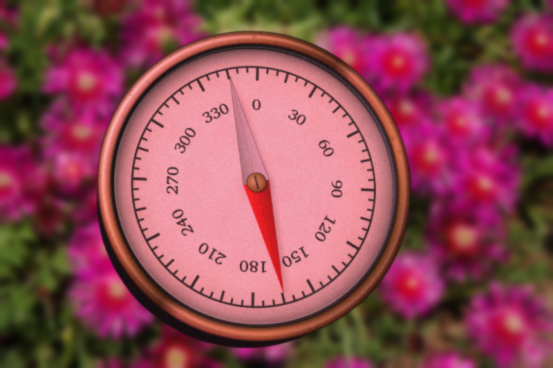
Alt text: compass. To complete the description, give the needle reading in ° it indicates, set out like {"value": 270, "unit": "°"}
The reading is {"value": 165, "unit": "°"}
